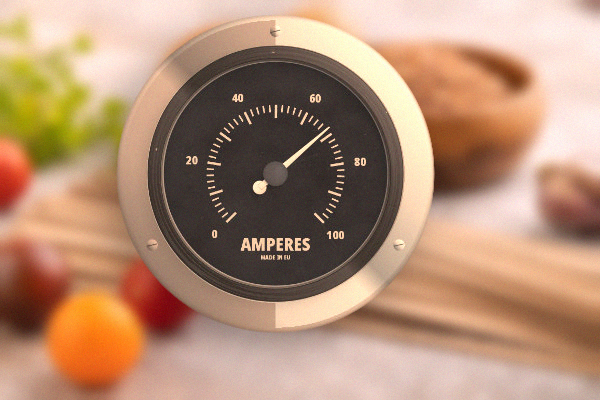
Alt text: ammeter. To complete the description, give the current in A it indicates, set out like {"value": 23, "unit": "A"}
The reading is {"value": 68, "unit": "A"}
